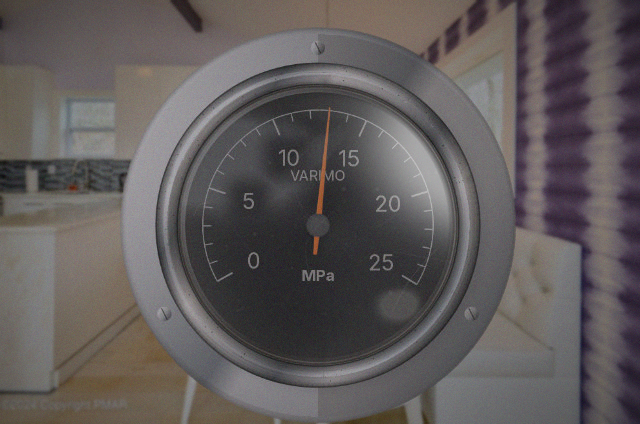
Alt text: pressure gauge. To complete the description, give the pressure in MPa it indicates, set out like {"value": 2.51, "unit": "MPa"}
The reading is {"value": 13, "unit": "MPa"}
